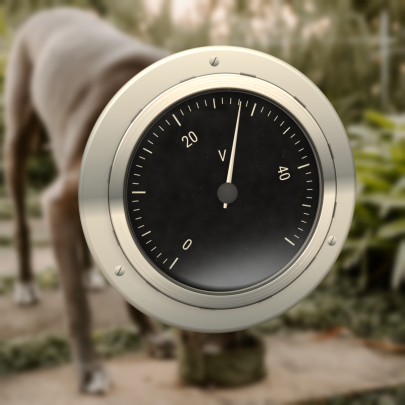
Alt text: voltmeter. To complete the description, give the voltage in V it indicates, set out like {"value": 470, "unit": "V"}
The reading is {"value": 28, "unit": "V"}
